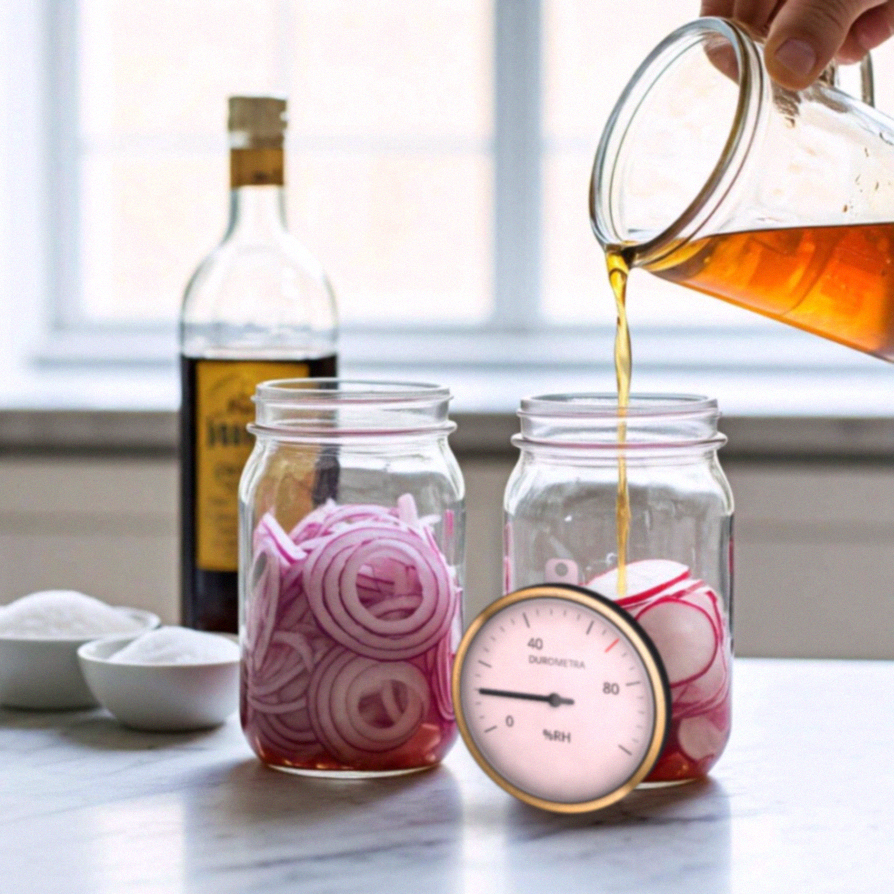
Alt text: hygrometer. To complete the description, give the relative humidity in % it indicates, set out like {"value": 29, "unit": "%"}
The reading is {"value": 12, "unit": "%"}
